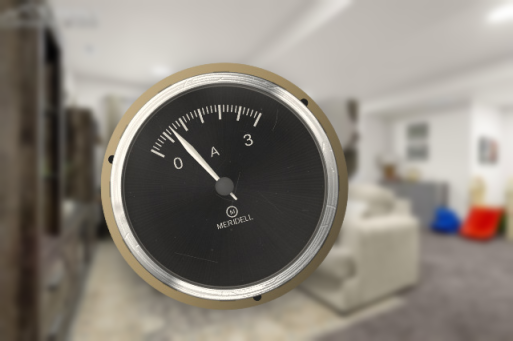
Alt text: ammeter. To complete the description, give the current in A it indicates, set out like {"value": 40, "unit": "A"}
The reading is {"value": 0.7, "unit": "A"}
